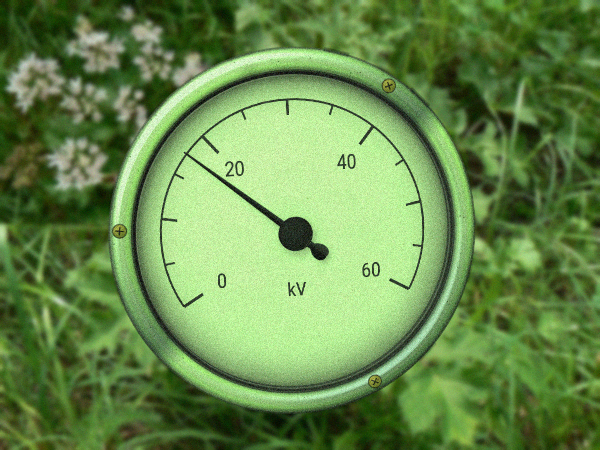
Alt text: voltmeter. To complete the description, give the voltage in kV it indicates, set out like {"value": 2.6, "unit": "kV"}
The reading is {"value": 17.5, "unit": "kV"}
